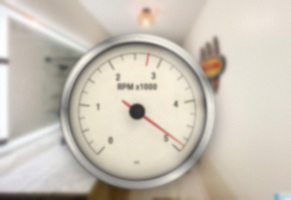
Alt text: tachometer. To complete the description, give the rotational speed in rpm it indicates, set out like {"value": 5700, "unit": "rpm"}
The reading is {"value": 4875, "unit": "rpm"}
